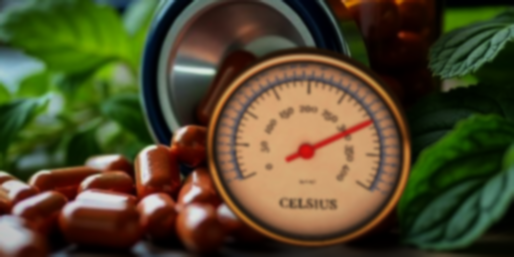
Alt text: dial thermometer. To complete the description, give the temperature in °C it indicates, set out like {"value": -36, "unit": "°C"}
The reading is {"value": 300, "unit": "°C"}
